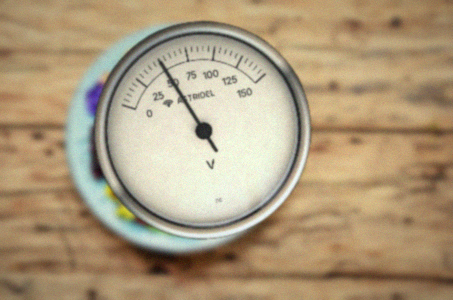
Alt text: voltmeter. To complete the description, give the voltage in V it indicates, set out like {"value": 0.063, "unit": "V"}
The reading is {"value": 50, "unit": "V"}
